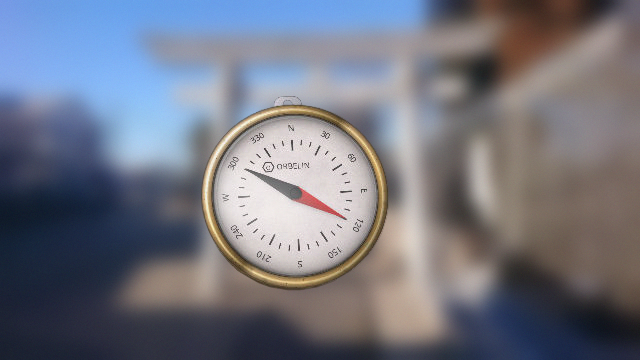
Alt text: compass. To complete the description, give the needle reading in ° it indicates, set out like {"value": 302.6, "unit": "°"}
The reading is {"value": 120, "unit": "°"}
